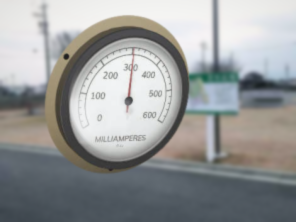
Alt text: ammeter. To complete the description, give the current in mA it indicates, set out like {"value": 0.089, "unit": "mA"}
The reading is {"value": 300, "unit": "mA"}
